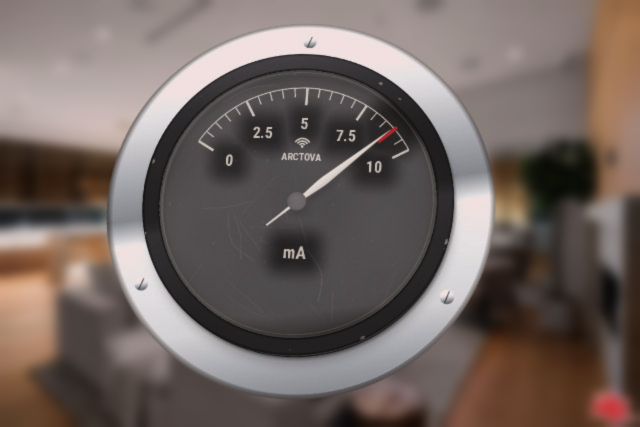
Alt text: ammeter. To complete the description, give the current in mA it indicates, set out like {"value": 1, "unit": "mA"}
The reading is {"value": 9, "unit": "mA"}
